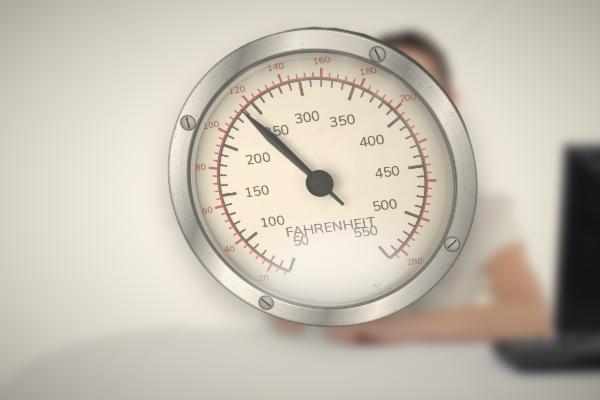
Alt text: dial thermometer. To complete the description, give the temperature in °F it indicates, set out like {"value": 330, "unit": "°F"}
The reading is {"value": 240, "unit": "°F"}
